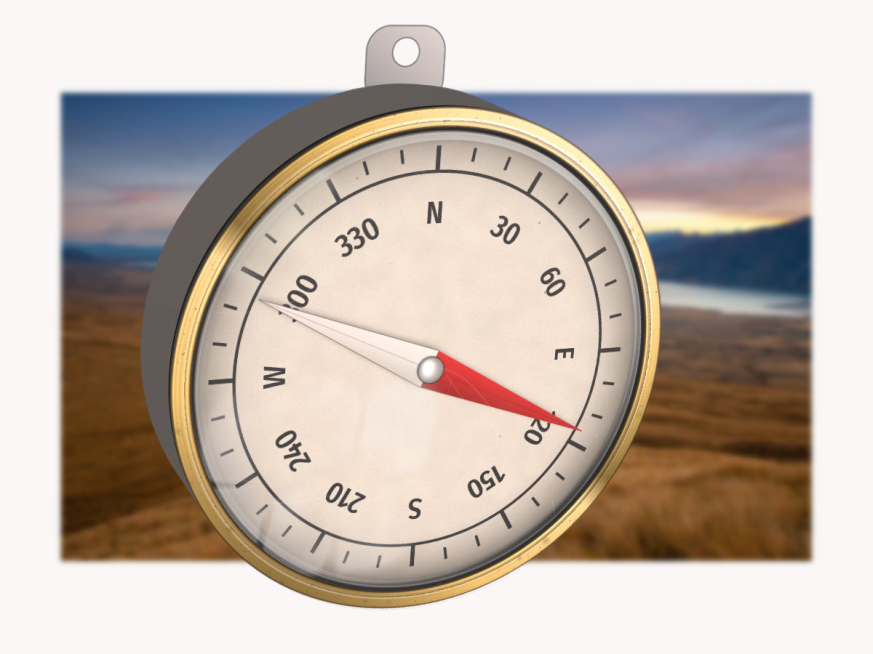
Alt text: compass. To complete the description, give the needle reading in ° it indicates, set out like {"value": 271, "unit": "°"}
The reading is {"value": 115, "unit": "°"}
